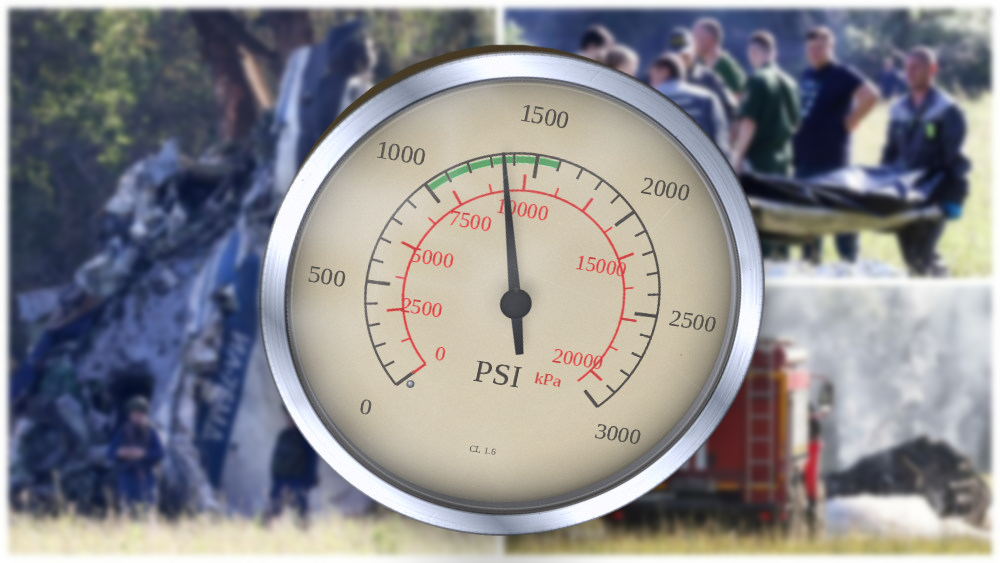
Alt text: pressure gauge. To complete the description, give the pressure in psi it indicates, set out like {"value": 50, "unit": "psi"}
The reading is {"value": 1350, "unit": "psi"}
